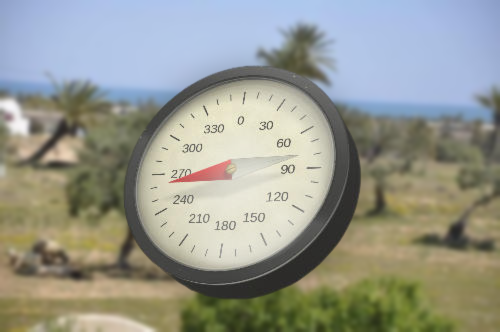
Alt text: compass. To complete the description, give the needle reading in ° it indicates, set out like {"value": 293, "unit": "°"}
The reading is {"value": 260, "unit": "°"}
